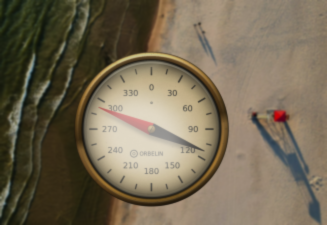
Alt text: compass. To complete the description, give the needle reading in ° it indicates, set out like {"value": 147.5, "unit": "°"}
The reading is {"value": 292.5, "unit": "°"}
